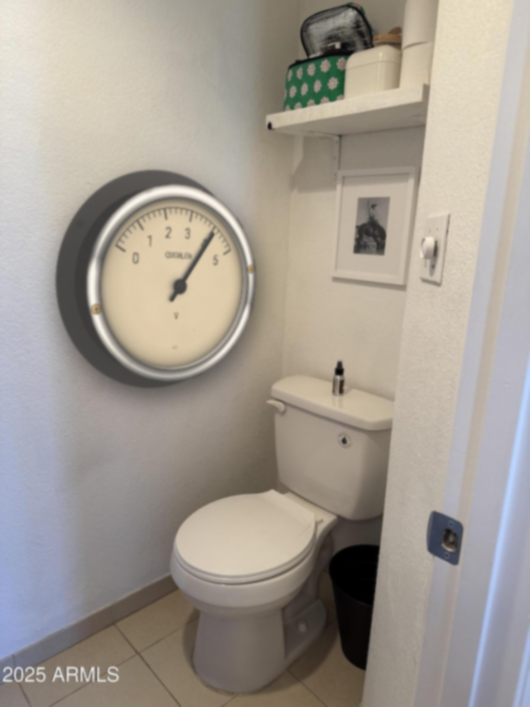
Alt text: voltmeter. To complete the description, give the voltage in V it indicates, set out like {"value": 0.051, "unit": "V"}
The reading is {"value": 4, "unit": "V"}
